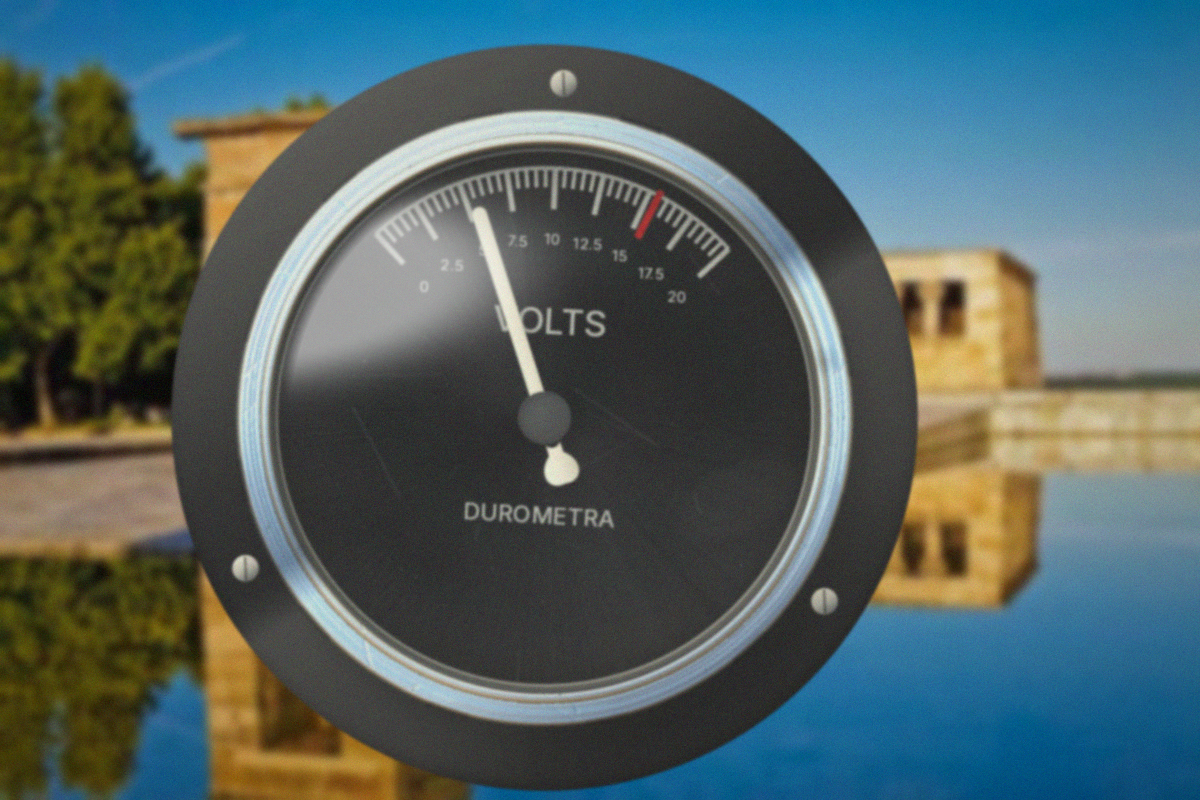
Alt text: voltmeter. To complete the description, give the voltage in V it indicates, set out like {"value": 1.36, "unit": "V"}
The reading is {"value": 5.5, "unit": "V"}
